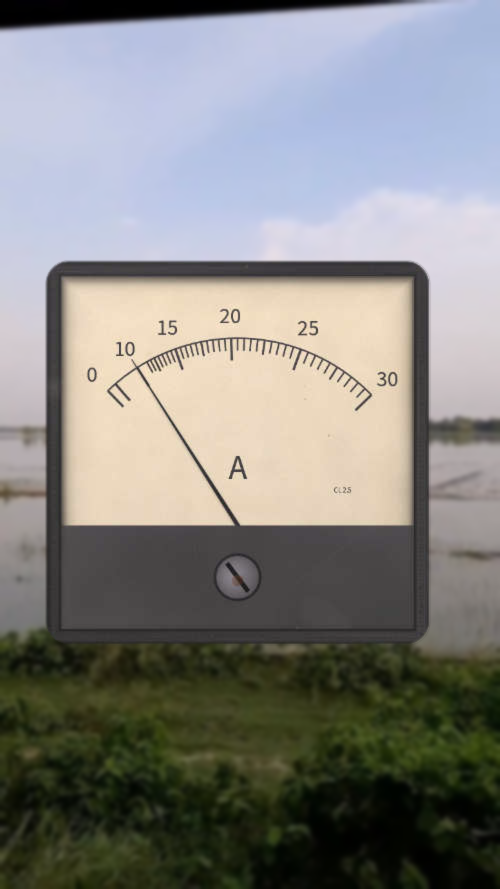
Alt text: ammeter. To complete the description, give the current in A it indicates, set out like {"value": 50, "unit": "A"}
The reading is {"value": 10, "unit": "A"}
